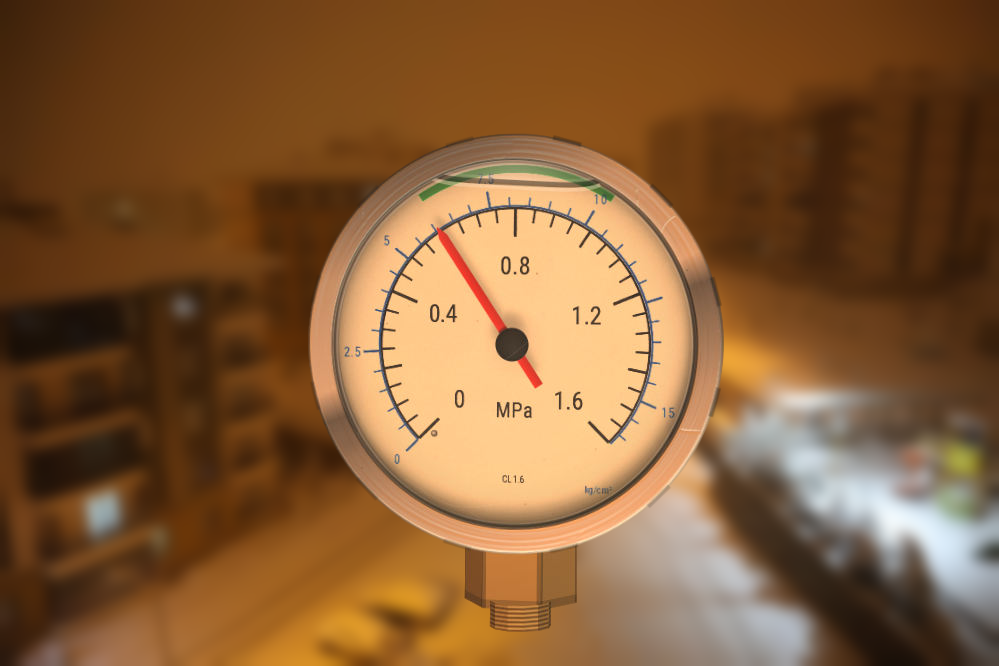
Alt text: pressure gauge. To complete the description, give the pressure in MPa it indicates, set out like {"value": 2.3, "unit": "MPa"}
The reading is {"value": 0.6, "unit": "MPa"}
